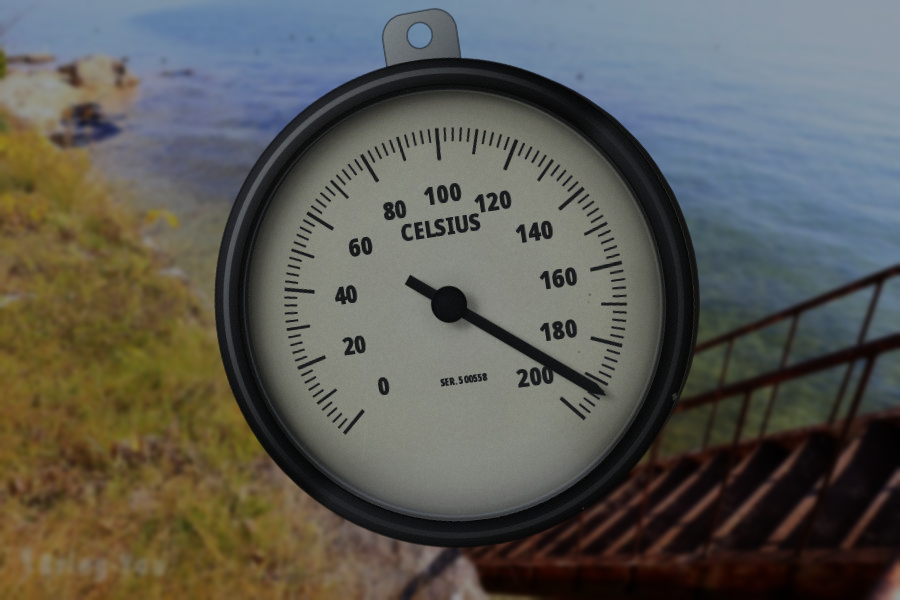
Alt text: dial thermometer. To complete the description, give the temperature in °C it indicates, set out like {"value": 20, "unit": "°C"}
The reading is {"value": 192, "unit": "°C"}
